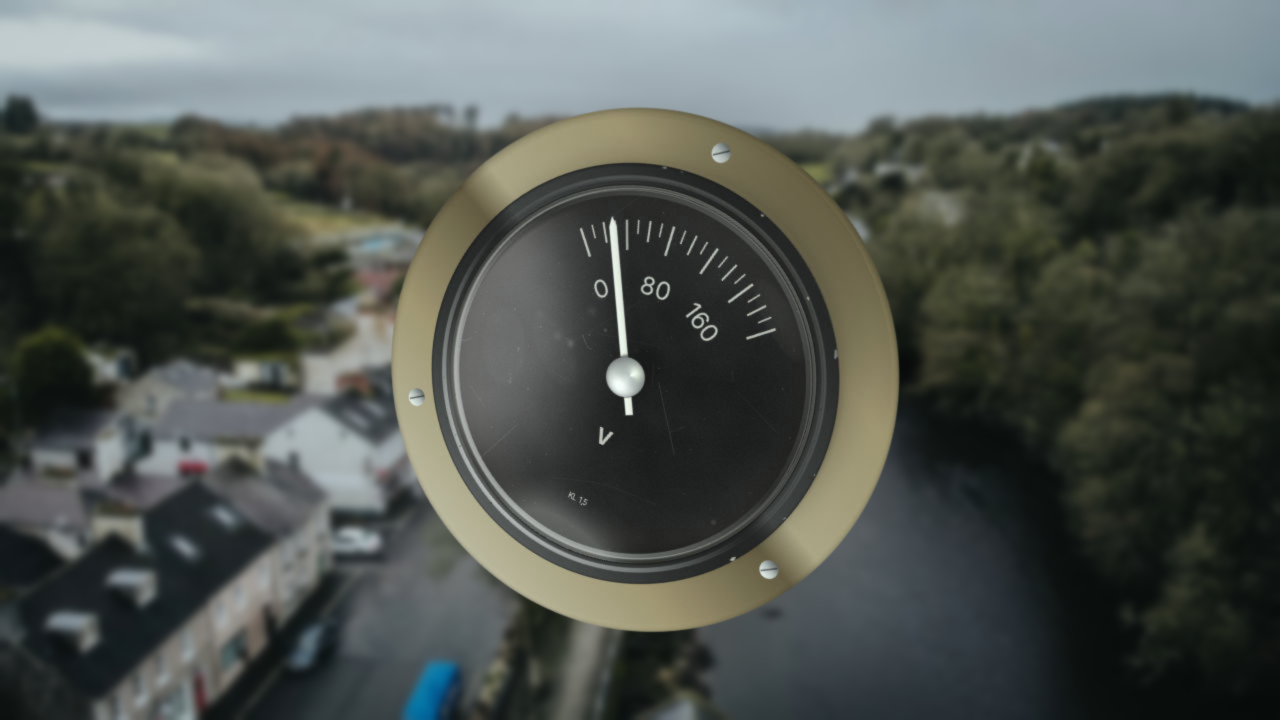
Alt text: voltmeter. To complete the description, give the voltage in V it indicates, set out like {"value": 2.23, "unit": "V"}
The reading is {"value": 30, "unit": "V"}
